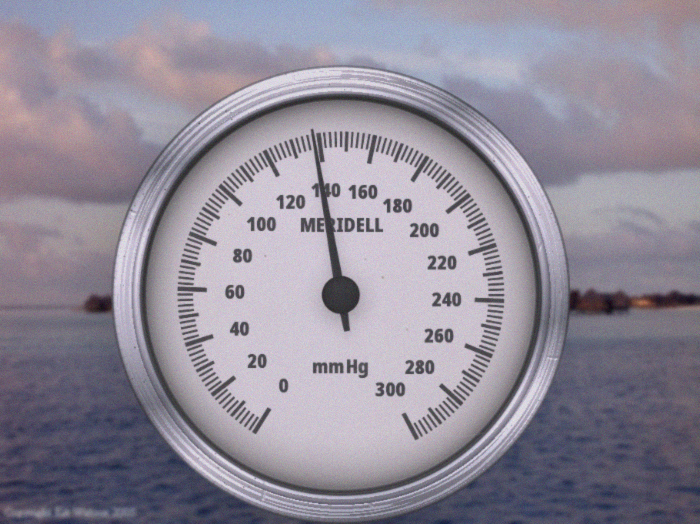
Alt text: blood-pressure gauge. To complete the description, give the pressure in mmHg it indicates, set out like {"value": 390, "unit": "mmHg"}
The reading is {"value": 138, "unit": "mmHg"}
